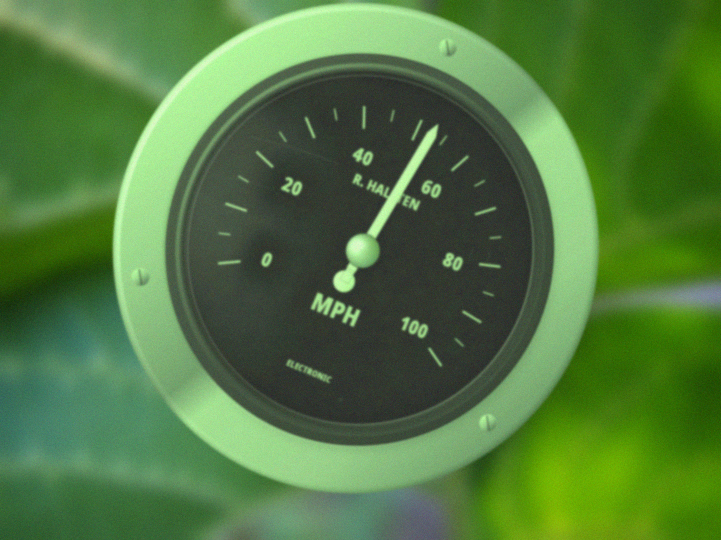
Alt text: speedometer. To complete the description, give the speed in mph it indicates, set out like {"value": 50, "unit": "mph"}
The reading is {"value": 52.5, "unit": "mph"}
